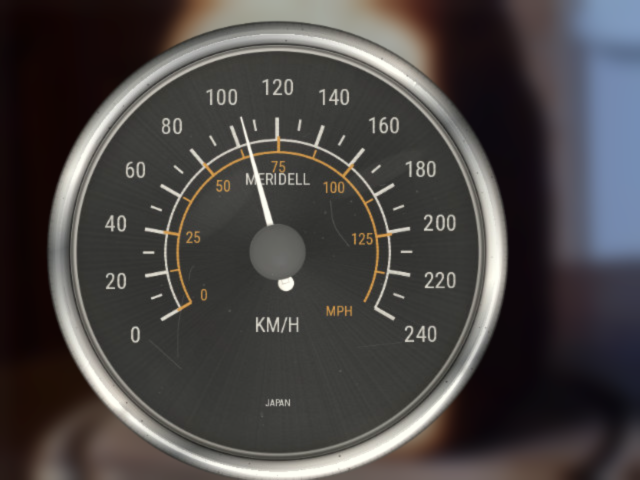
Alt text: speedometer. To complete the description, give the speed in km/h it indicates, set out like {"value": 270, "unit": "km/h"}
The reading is {"value": 105, "unit": "km/h"}
